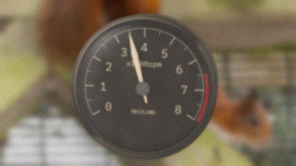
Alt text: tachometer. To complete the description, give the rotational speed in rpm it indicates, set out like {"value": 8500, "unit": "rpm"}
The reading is {"value": 3500, "unit": "rpm"}
